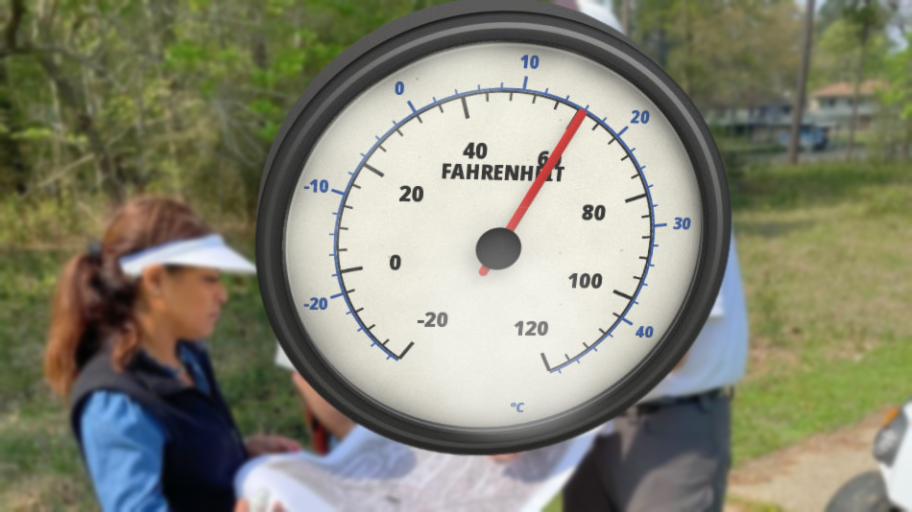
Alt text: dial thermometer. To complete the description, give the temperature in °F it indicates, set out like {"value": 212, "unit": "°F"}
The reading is {"value": 60, "unit": "°F"}
